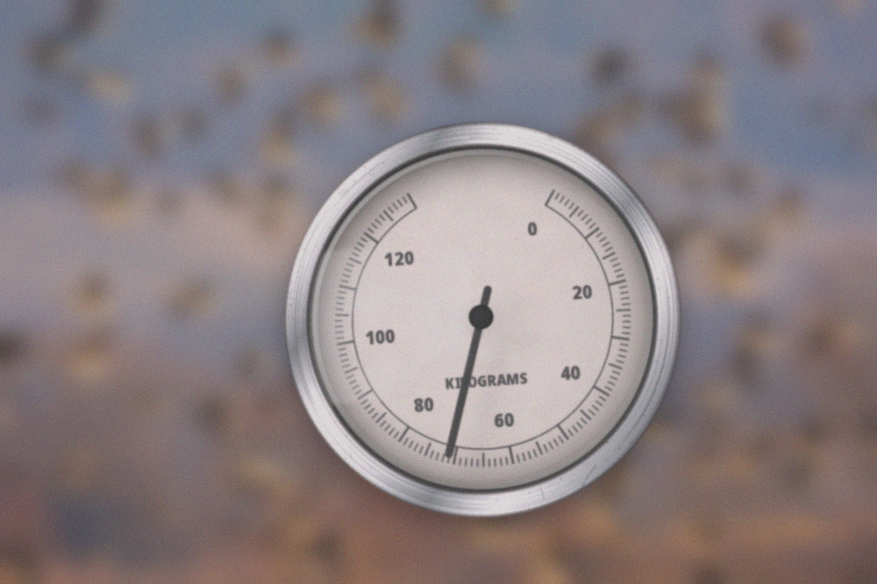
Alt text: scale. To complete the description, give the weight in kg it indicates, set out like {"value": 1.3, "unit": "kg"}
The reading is {"value": 71, "unit": "kg"}
